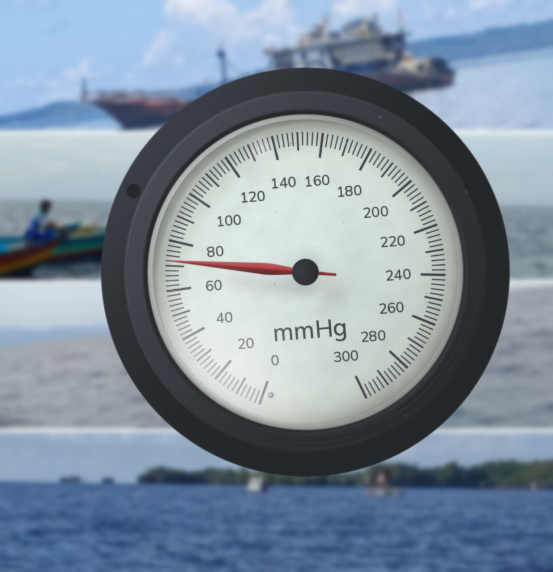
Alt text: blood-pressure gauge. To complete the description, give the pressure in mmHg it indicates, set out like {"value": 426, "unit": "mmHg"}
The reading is {"value": 72, "unit": "mmHg"}
